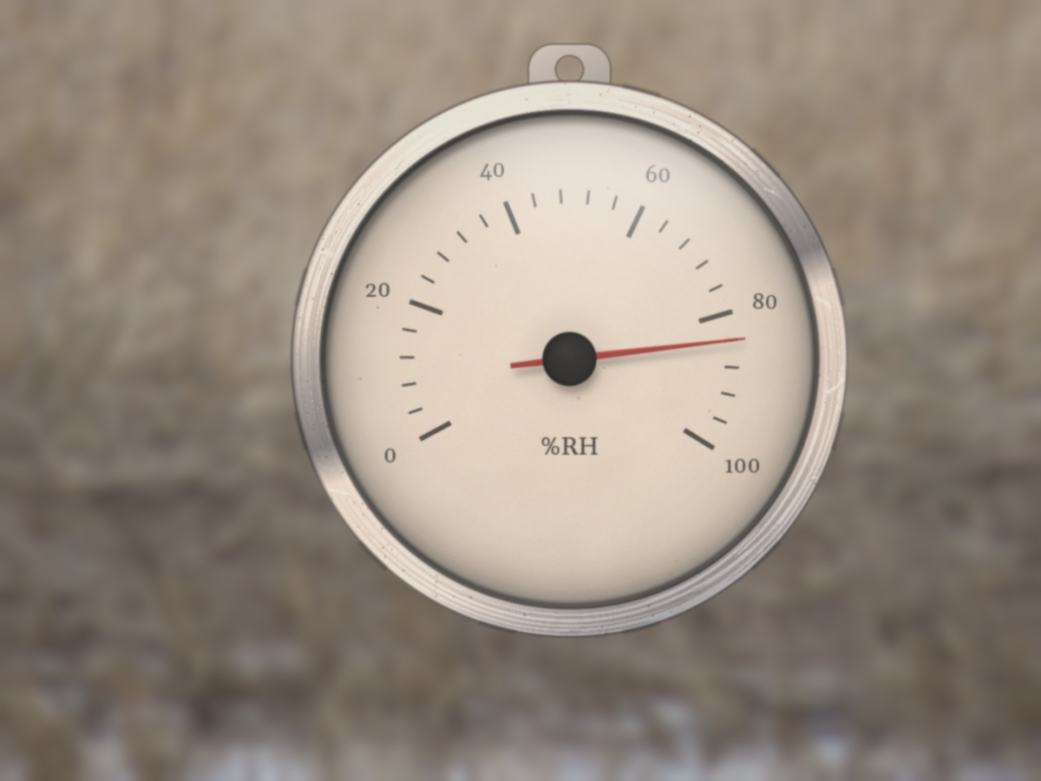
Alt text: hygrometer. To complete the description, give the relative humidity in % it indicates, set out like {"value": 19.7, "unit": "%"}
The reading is {"value": 84, "unit": "%"}
